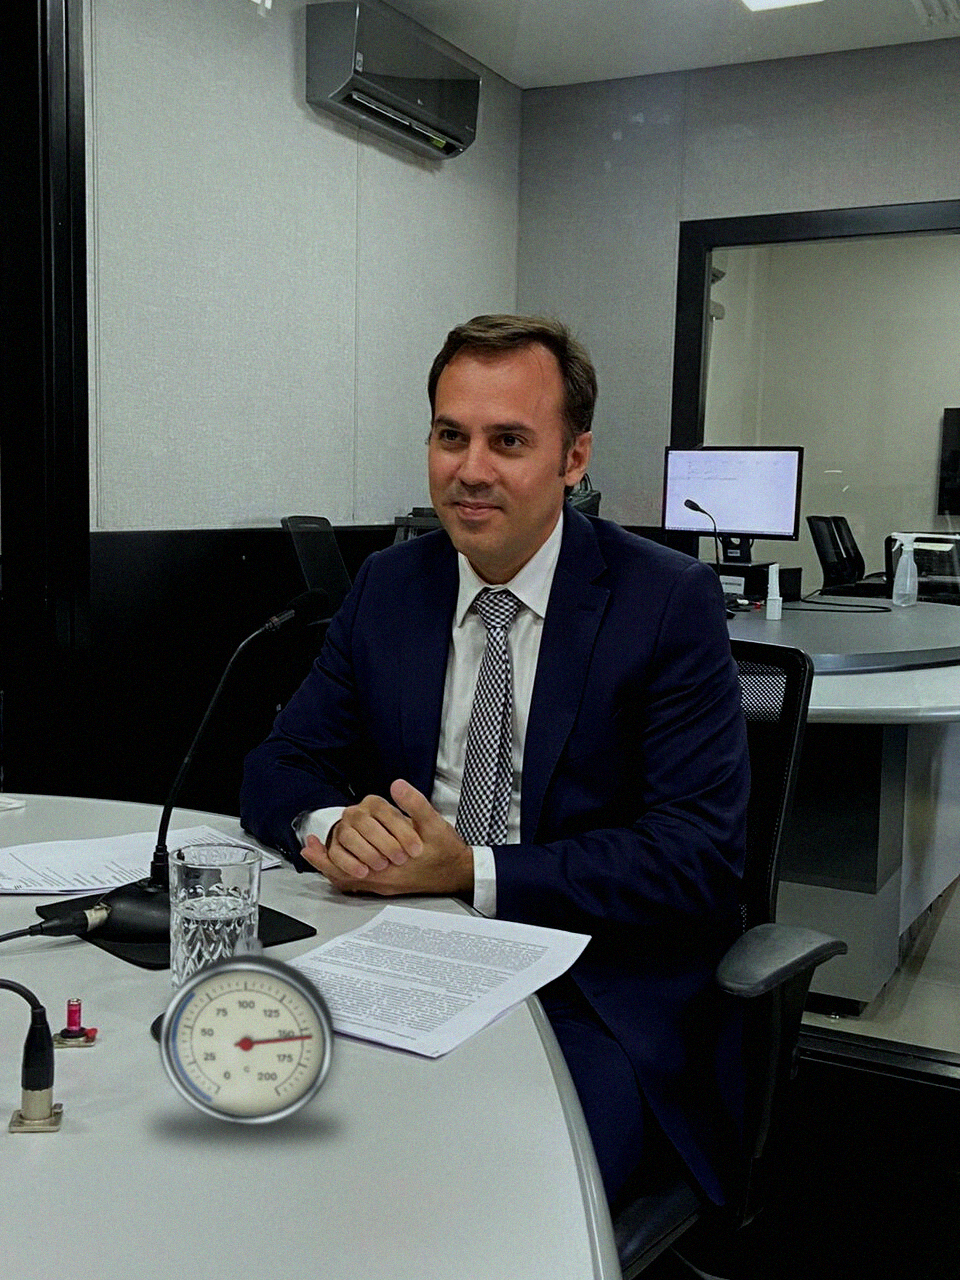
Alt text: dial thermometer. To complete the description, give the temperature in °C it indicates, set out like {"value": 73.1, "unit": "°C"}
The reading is {"value": 155, "unit": "°C"}
